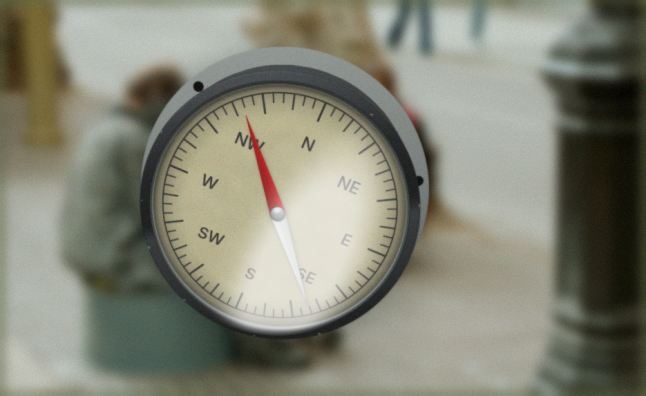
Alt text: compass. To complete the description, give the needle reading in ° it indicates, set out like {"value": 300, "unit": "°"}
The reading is {"value": 320, "unit": "°"}
